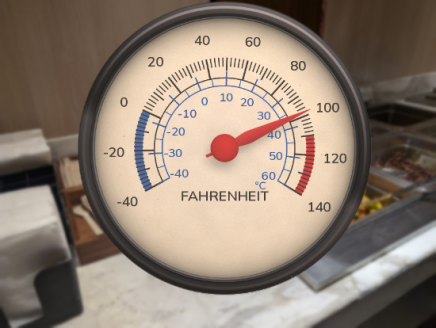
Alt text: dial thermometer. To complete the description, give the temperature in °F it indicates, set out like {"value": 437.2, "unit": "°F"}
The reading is {"value": 98, "unit": "°F"}
